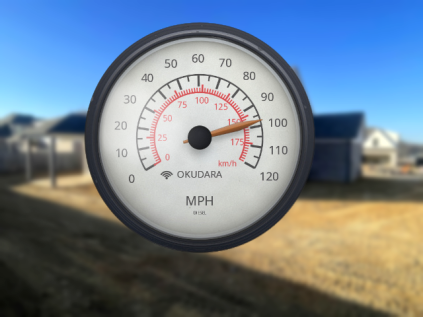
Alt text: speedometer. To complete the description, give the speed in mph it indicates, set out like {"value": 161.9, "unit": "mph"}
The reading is {"value": 97.5, "unit": "mph"}
